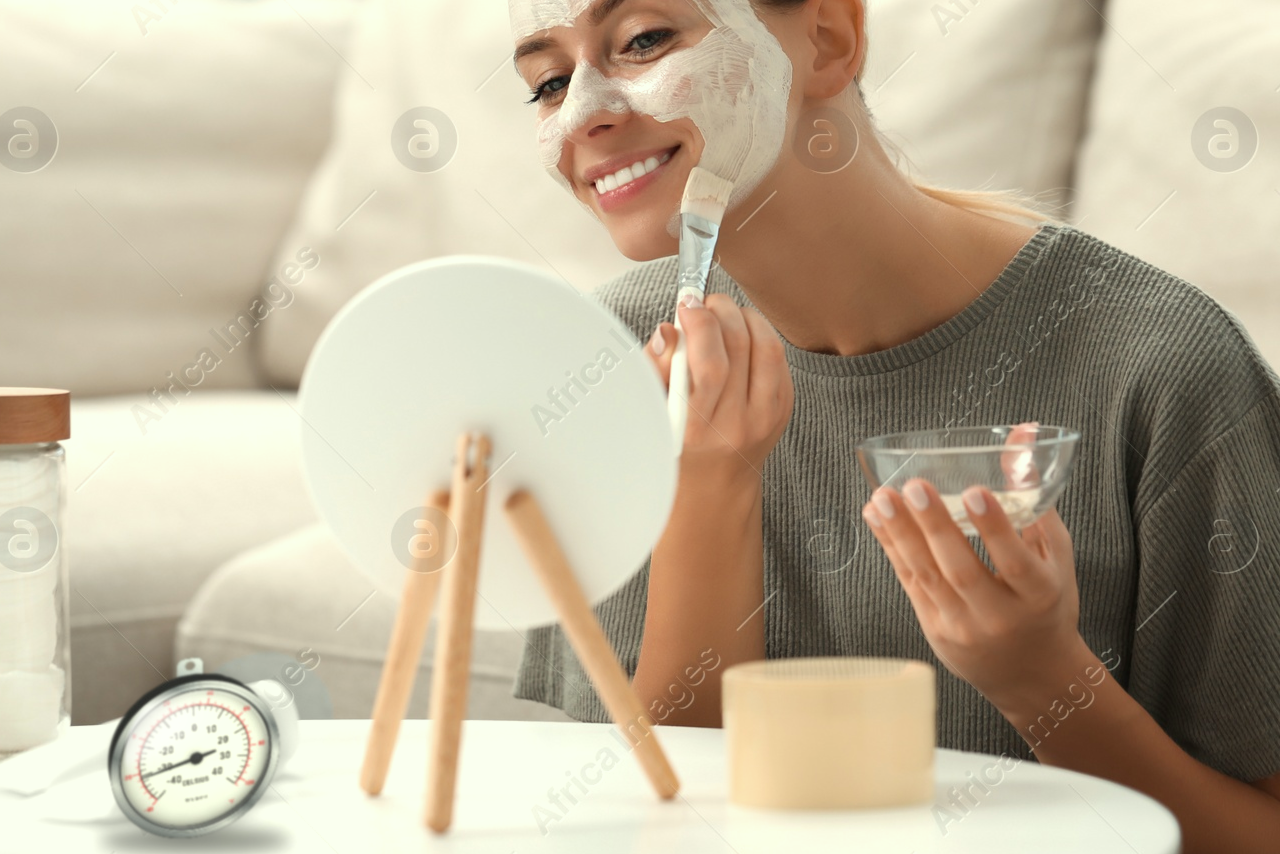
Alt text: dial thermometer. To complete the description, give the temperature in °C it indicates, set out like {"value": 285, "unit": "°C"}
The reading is {"value": -30, "unit": "°C"}
